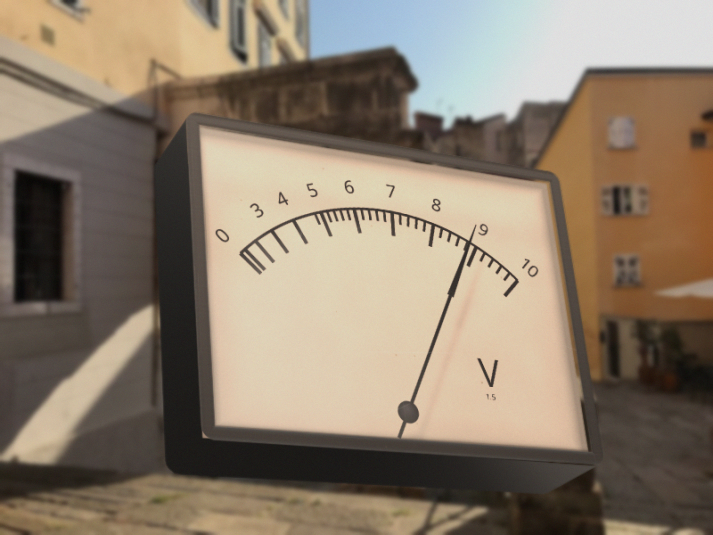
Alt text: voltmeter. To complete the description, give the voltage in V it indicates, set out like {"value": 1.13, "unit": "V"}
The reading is {"value": 8.8, "unit": "V"}
